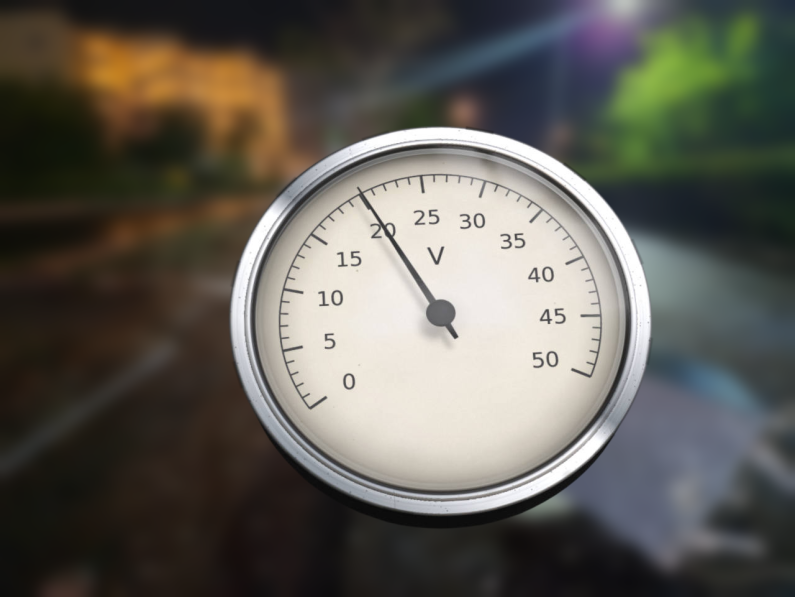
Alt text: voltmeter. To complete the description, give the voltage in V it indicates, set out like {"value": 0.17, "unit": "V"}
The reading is {"value": 20, "unit": "V"}
